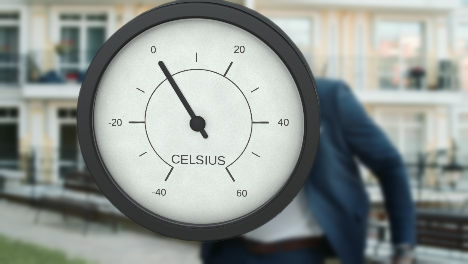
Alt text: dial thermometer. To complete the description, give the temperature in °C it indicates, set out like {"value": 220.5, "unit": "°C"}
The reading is {"value": 0, "unit": "°C"}
